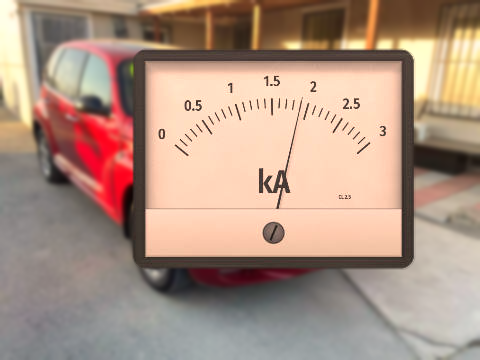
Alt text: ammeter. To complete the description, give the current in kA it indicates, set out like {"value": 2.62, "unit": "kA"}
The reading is {"value": 1.9, "unit": "kA"}
